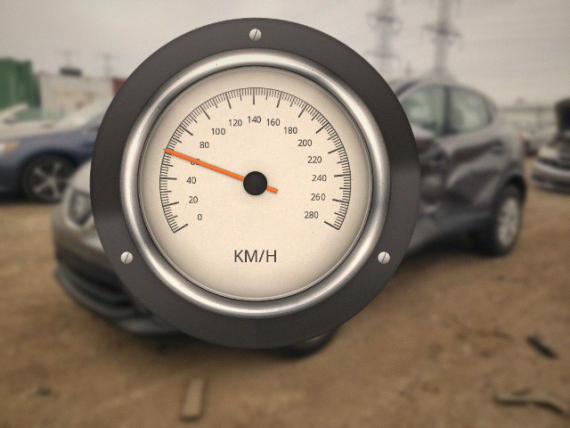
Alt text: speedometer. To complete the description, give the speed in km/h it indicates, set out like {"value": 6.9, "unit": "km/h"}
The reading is {"value": 60, "unit": "km/h"}
